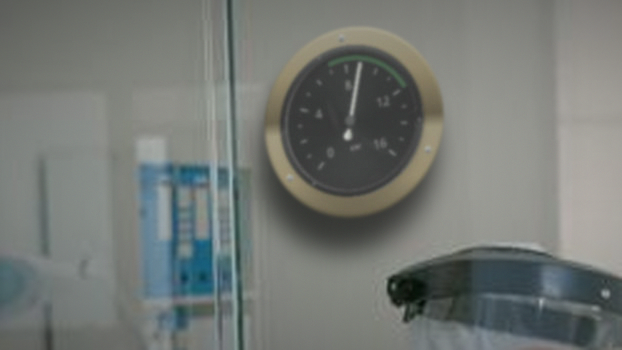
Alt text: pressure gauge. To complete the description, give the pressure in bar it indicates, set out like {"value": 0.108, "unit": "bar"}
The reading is {"value": 9, "unit": "bar"}
